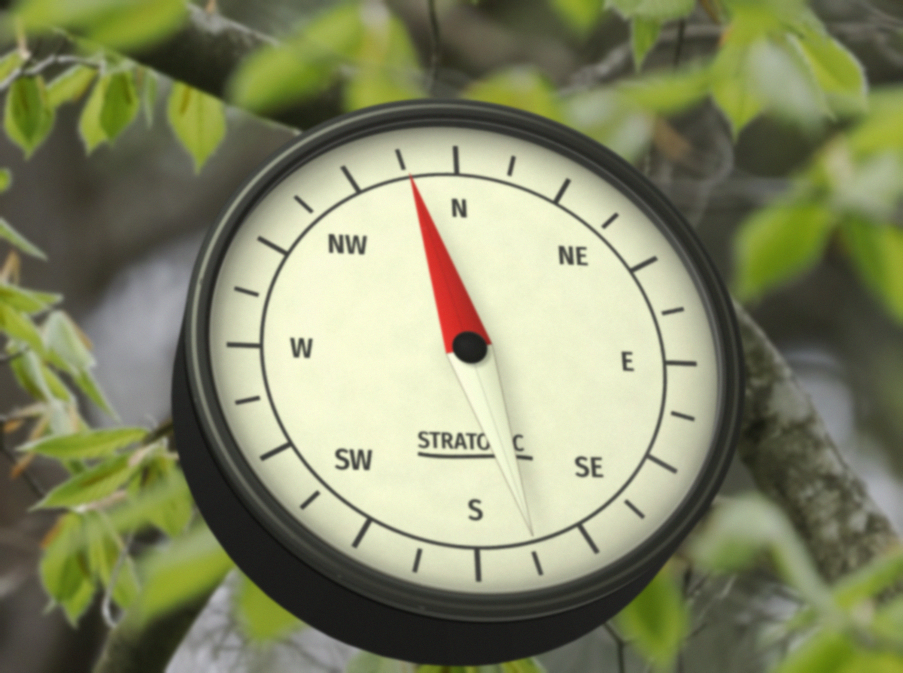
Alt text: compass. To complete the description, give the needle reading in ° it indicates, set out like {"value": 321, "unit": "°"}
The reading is {"value": 345, "unit": "°"}
